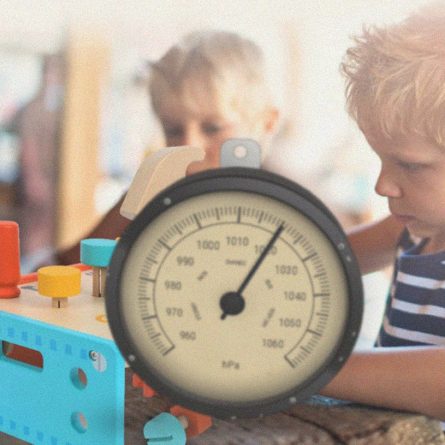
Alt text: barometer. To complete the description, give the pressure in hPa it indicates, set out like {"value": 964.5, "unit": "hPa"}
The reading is {"value": 1020, "unit": "hPa"}
